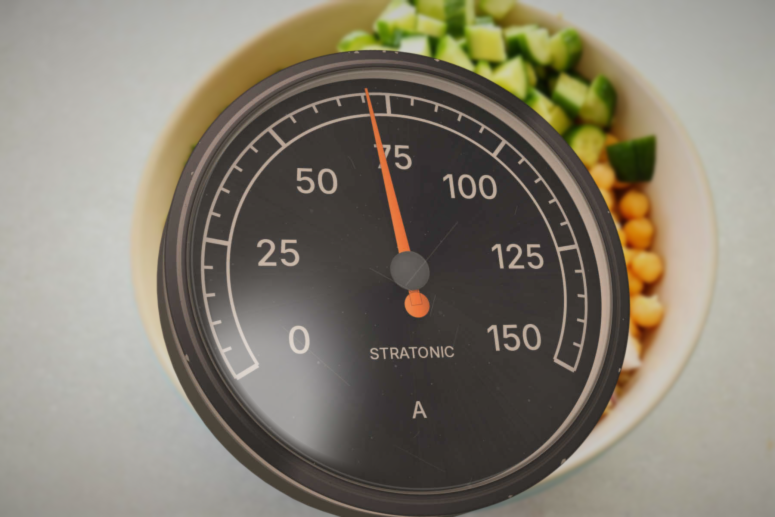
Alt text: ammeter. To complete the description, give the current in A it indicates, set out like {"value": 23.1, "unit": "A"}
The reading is {"value": 70, "unit": "A"}
